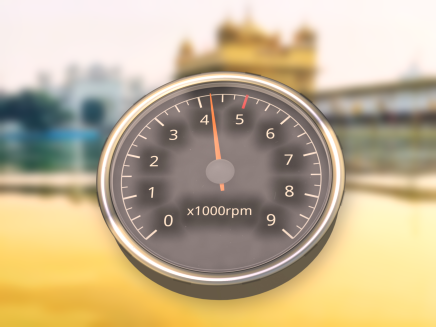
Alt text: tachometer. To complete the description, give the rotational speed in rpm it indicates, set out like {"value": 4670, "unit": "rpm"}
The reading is {"value": 4250, "unit": "rpm"}
